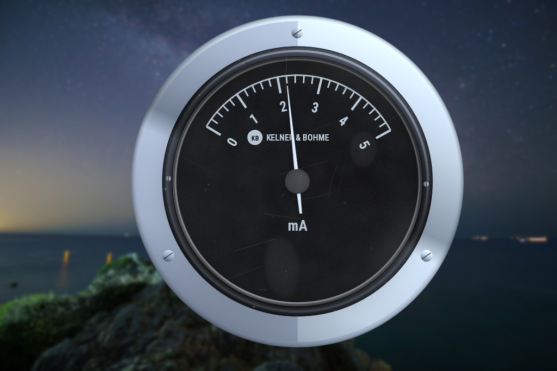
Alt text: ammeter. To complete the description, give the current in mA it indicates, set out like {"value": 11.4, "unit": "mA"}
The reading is {"value": 2.2, "unit": "mA"}
